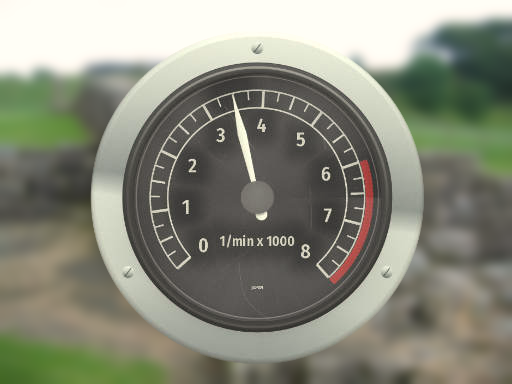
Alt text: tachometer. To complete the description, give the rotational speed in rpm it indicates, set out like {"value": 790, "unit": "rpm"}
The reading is {"value": 3500, "unit": "rpm"}
